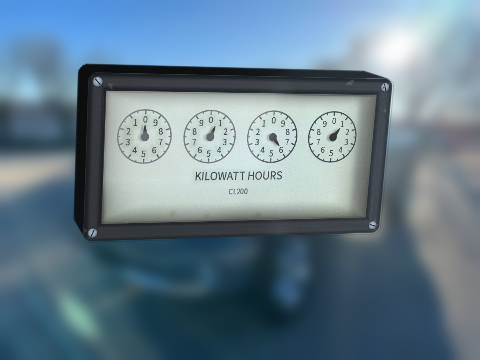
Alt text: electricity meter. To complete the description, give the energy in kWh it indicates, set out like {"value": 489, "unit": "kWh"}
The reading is {"value": 61, "unit": "kWh"}
